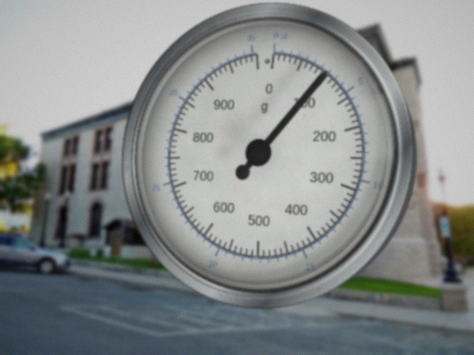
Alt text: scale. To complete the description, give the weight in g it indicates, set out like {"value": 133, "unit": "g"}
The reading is {"value": 100, "unit": "g"}
